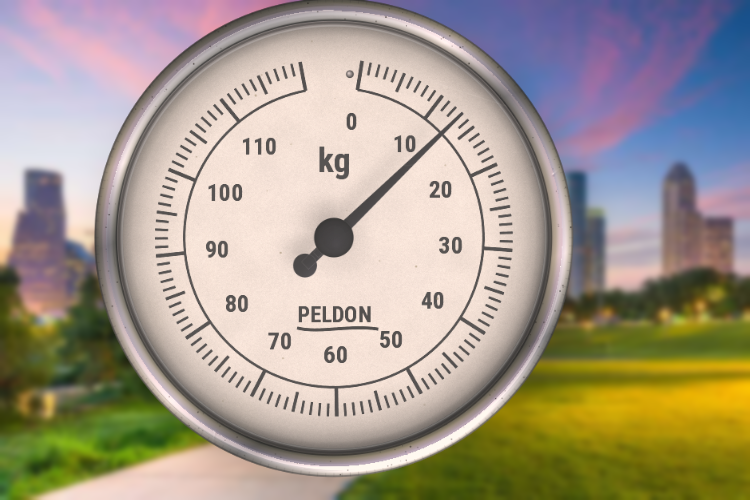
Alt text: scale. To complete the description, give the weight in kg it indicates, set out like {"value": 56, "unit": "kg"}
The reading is {"value": 13, "unit": "kg"}
